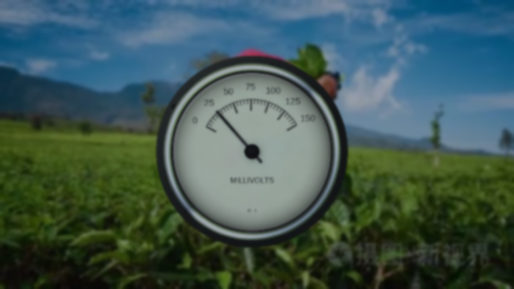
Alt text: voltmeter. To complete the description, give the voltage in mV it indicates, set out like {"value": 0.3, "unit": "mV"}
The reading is {"value": 25, "unit": "mV"}
